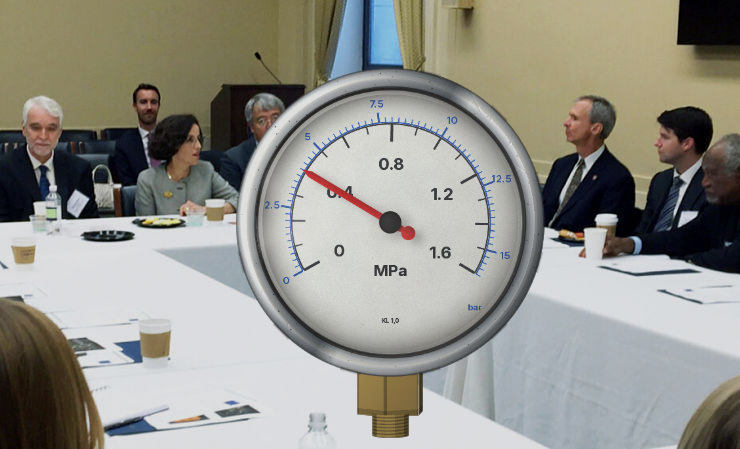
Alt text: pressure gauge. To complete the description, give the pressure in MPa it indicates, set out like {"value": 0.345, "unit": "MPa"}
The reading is {"value": 0.4, "unit": "MPa"}
